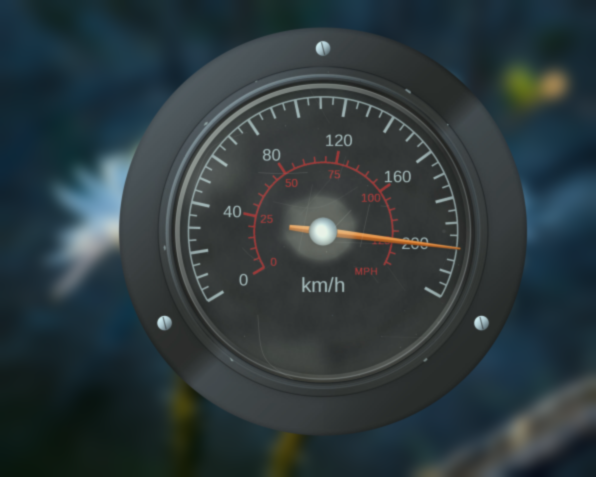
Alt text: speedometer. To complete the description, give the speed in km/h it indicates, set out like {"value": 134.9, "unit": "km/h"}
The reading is {"value": 200, "unit": "km/h"}
